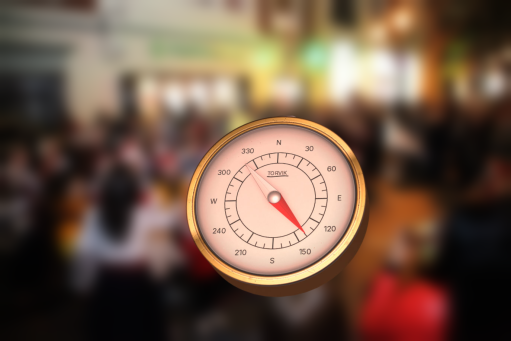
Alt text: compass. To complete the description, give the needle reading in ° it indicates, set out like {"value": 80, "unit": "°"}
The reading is {"value": 140, "unit": "°"}
